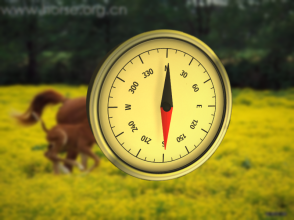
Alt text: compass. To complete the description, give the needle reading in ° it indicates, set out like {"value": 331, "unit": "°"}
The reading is {"value": 180, "unit": "°"}
